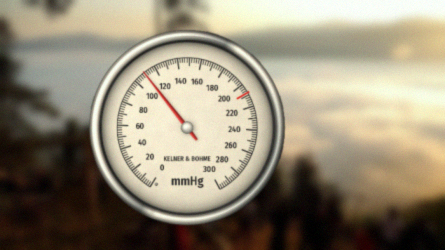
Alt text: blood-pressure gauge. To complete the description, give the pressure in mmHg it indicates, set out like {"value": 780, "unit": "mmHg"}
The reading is {"value": 110, "unit": "mmHg"}
